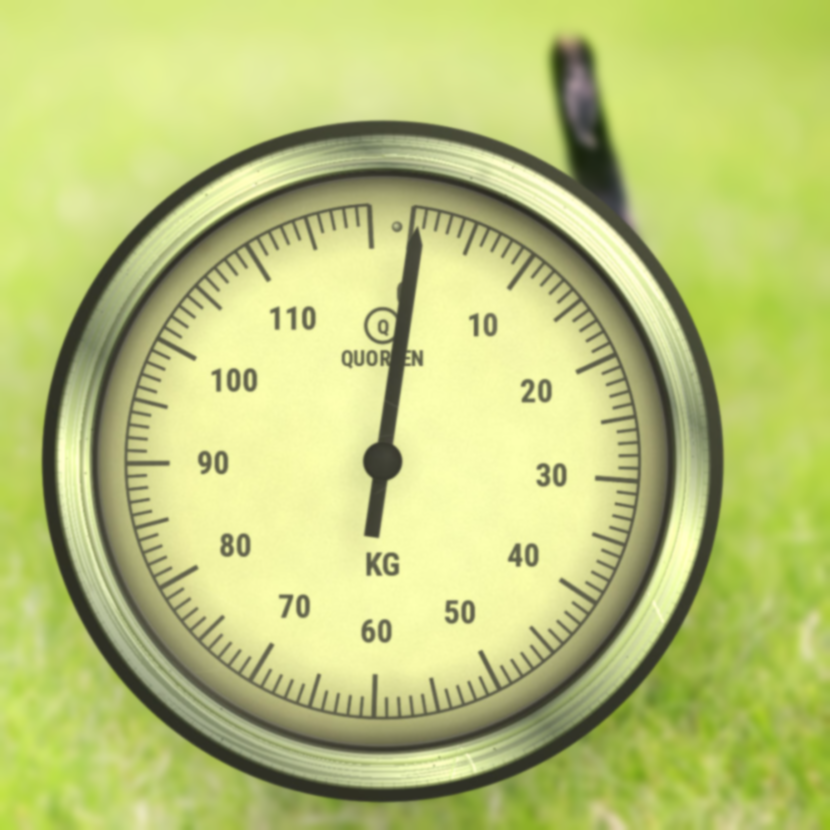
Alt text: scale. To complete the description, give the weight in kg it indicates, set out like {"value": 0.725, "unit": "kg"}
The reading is {"value": 0.5, "unit": "kg"}
